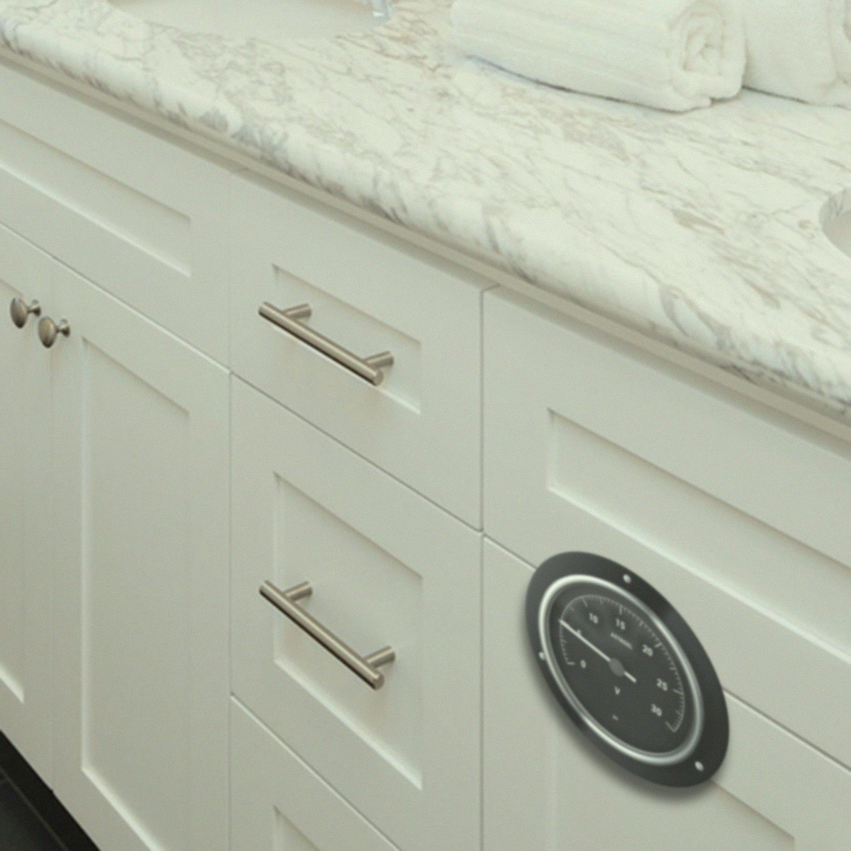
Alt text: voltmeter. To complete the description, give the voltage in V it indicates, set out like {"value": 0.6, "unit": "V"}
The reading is {"value": 5, "unit": "V"}
